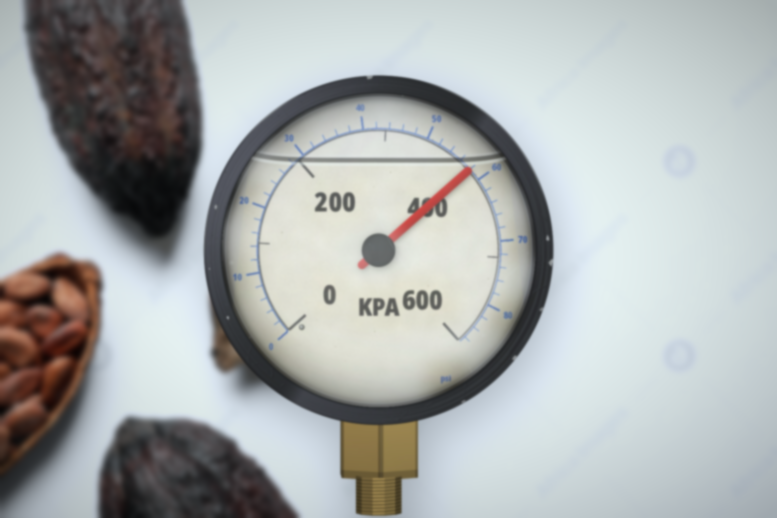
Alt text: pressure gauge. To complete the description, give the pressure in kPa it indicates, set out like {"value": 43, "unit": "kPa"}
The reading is {"value": 400, "unit": "kPa"}
